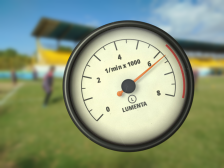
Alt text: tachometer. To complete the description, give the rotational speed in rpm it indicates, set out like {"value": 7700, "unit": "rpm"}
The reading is {"value": 6250, "unit": "rpm"}
